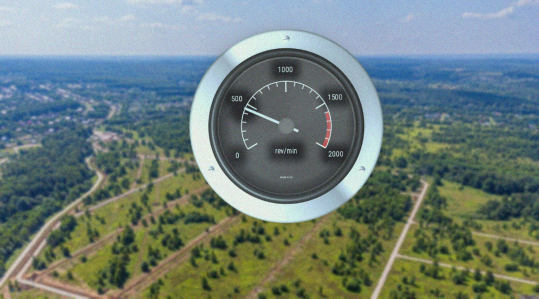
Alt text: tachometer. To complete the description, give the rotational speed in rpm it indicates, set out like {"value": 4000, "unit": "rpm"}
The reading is {"value": 450, "unit": "rpm"}
